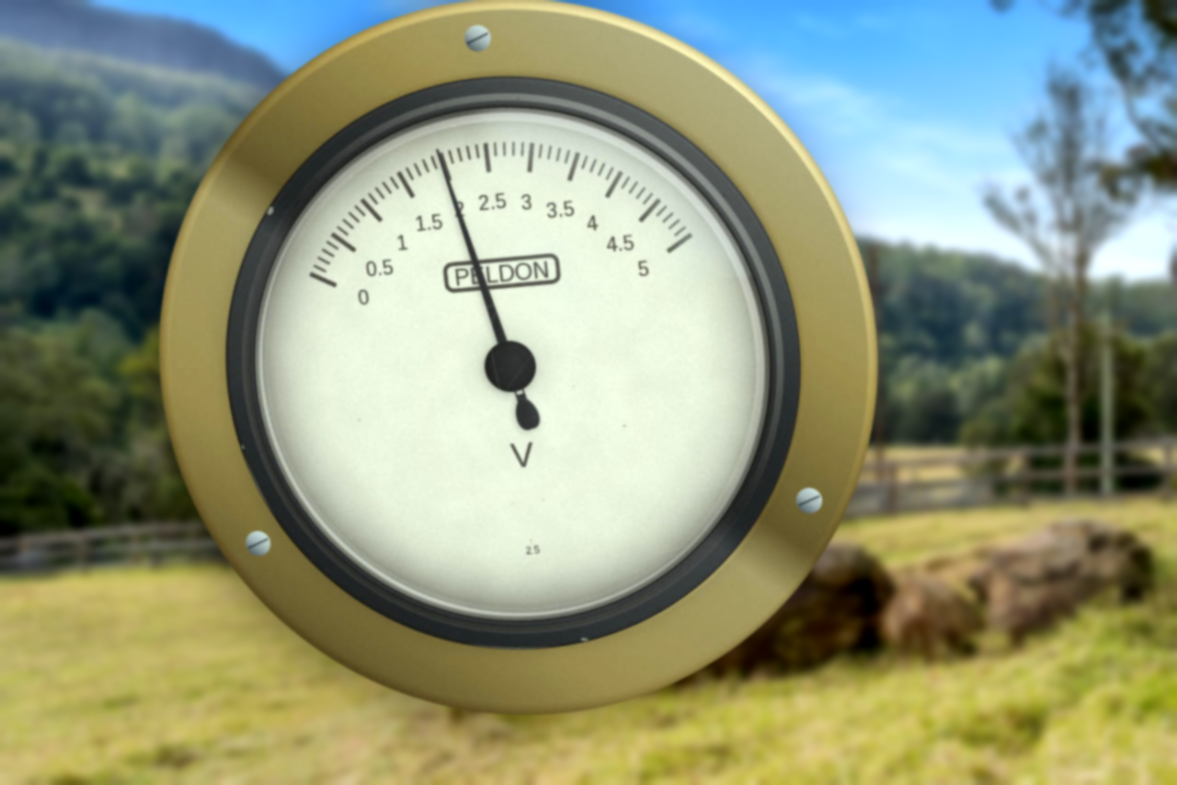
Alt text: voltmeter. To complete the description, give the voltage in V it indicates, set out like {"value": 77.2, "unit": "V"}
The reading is {"value": 2, "unit": "V"}
